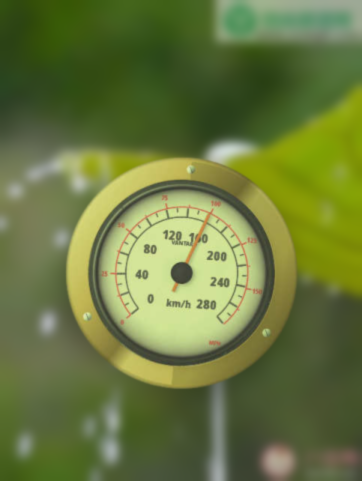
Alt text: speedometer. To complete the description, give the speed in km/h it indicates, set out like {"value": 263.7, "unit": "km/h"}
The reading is {"value": 160, "unit": "km/h"}
